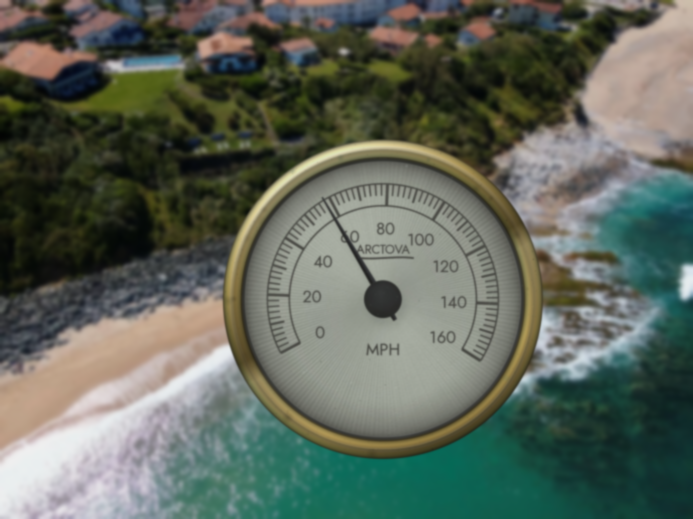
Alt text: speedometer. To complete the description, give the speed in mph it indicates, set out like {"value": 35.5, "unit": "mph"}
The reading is {"value": 58, "unit": "mph"}
